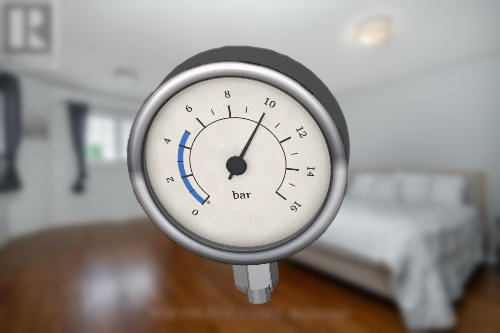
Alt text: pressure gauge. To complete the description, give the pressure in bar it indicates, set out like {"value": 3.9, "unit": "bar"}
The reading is {"value": 10, "unit": "bar"}
